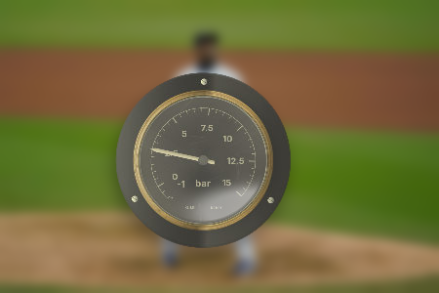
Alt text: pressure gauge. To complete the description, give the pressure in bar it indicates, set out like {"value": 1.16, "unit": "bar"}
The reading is {"value": 2.5, "unit": "bar"}
